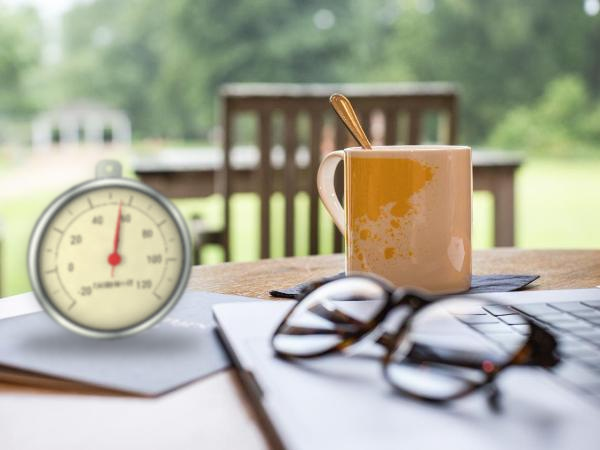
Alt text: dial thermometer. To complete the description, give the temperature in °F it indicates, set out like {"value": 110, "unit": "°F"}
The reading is {"value": 55, "unit": "°F"}
